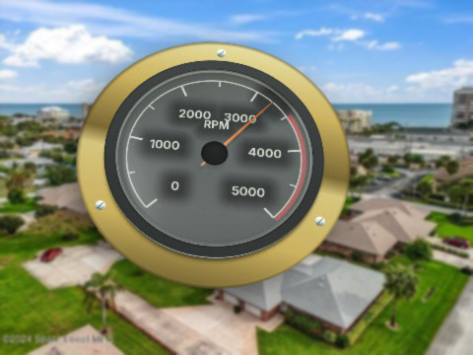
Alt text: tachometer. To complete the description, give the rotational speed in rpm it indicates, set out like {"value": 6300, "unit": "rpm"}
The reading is {"value": 3250, "unit": "rpm"}
